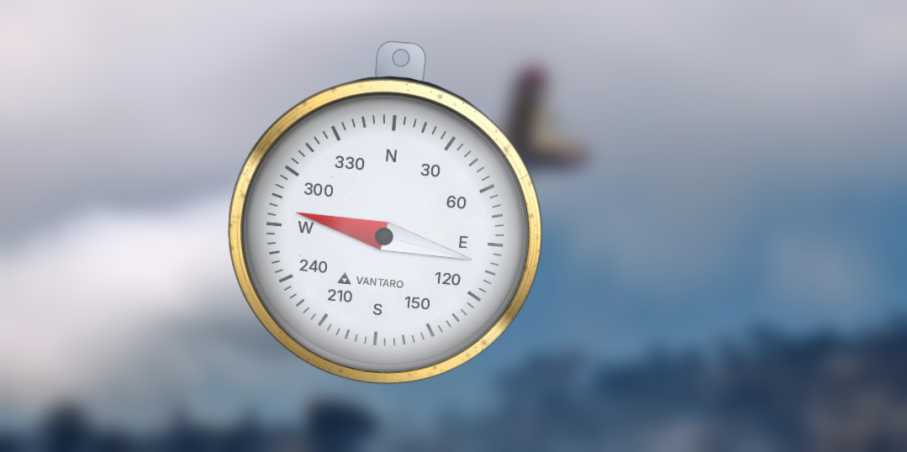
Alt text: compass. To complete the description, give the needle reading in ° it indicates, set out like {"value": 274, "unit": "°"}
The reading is {"value": 280, "unit": "°"}
